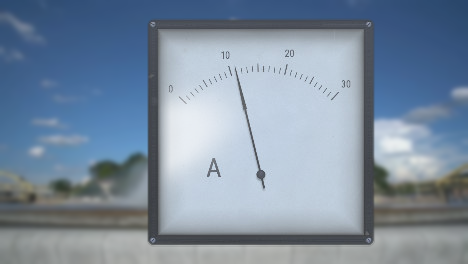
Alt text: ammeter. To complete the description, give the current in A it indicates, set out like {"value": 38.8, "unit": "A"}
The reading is {"value": 11, "unit": "A"}
